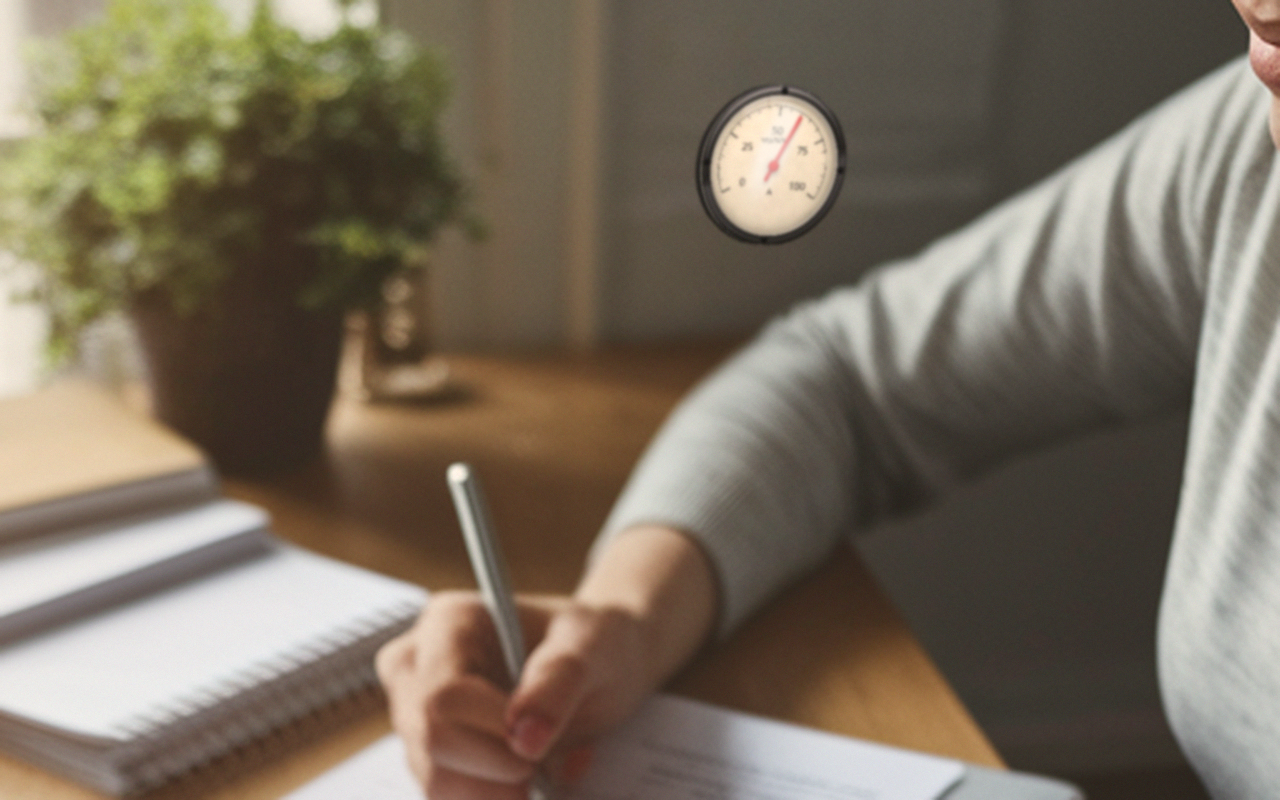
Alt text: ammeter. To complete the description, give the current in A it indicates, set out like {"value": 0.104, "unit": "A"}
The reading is {"value": 60, "unit": "A"}
